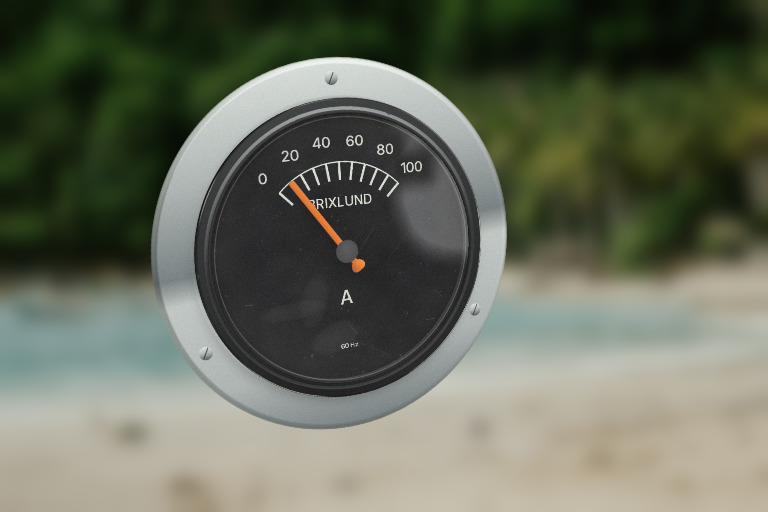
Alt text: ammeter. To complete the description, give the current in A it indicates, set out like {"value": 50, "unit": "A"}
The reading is {"value": 10, "unit": "A"}
